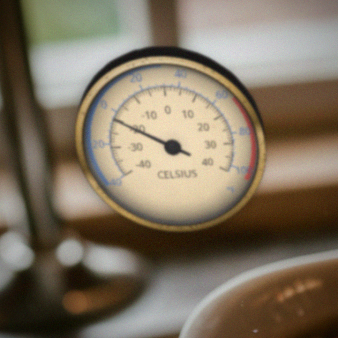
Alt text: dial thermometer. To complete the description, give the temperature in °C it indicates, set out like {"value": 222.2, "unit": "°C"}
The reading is {"value": -20, "unit": "°C"}
